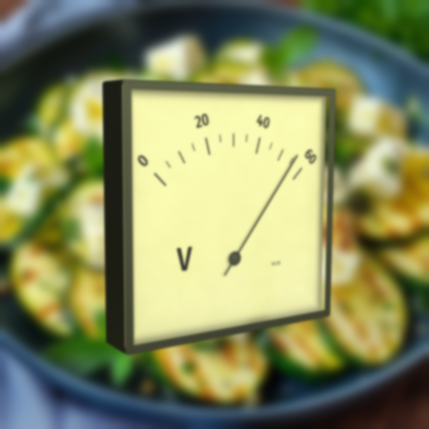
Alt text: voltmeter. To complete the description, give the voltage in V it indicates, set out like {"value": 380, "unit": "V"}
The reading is {"value": 55, "unit": "V"}
